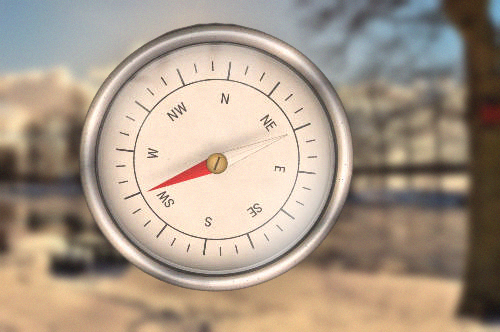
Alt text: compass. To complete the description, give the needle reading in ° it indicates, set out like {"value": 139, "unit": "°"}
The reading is {"value": 240, "unit": "°"}
